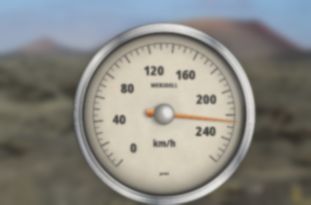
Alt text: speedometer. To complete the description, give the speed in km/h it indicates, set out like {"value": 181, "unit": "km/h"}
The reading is {"value": 225, "unit": "km/h"}
